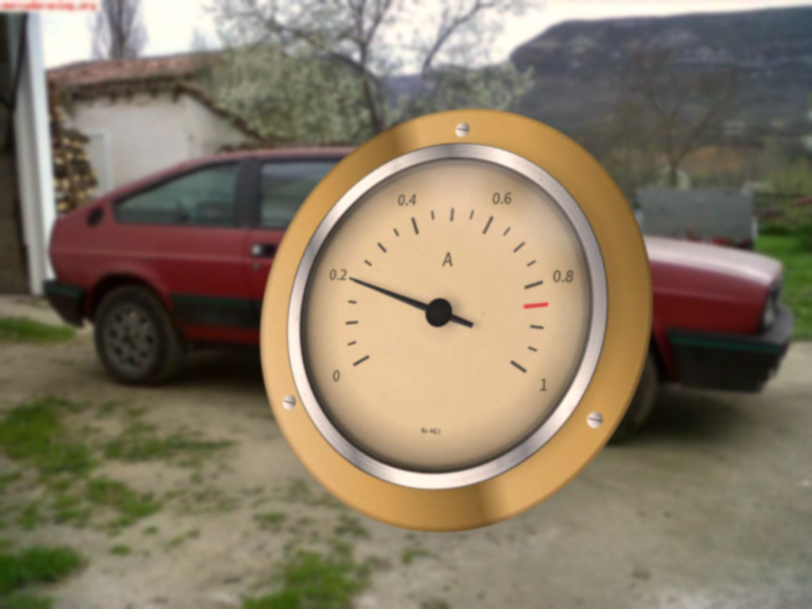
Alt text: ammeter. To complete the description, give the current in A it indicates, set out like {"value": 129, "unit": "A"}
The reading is {"value": 0.2, "unit": "A"}
